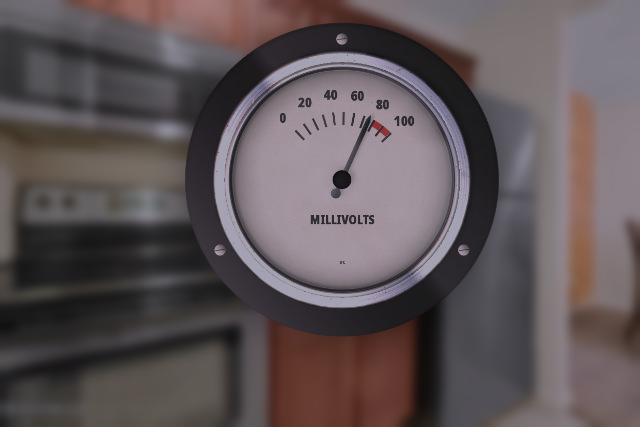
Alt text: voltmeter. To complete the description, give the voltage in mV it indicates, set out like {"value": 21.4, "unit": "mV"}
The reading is {"value": 75, "unit": "mV"}
